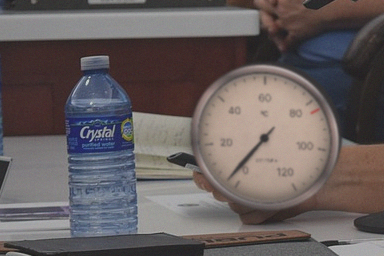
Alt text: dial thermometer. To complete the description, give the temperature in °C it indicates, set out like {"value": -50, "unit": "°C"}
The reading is {"value": 4, "unit": "°C"}
